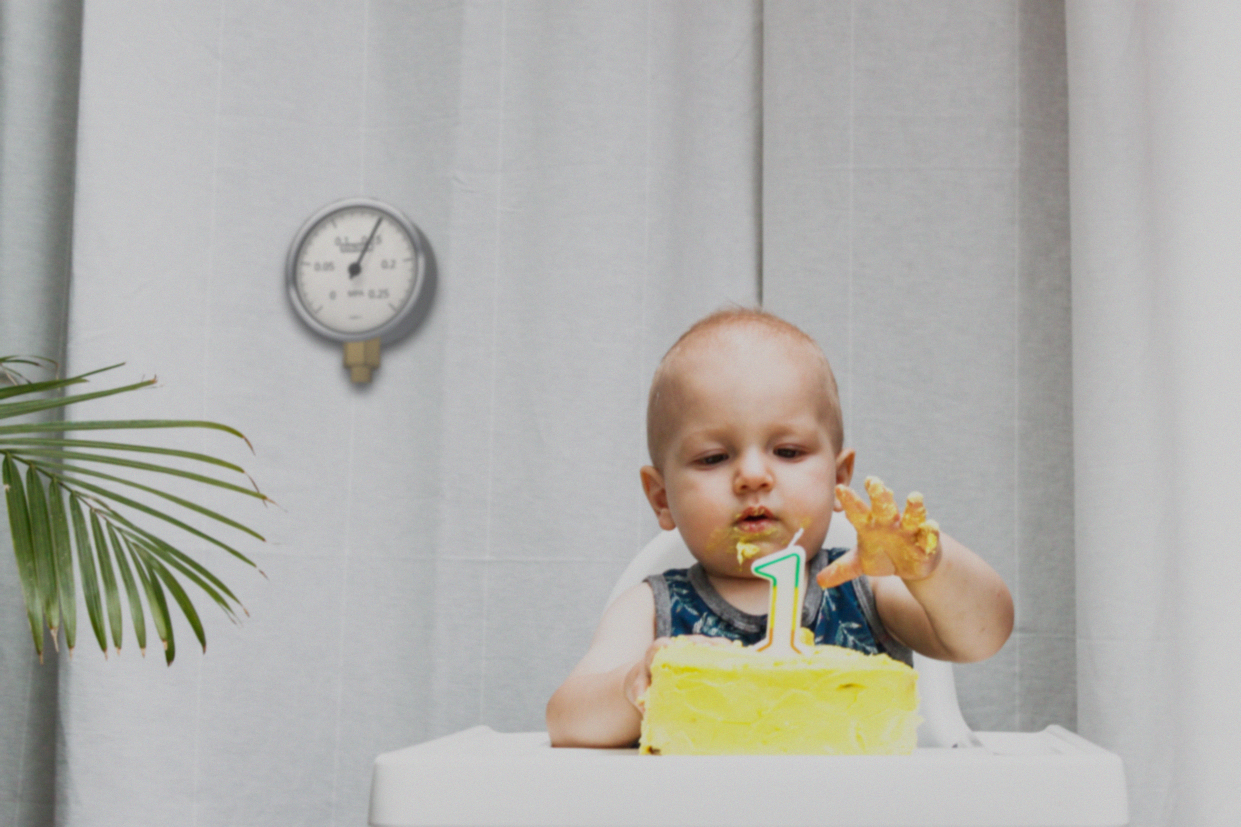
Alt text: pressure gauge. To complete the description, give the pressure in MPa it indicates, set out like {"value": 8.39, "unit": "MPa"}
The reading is {"value": 0.15, "unit": "MPa"}
